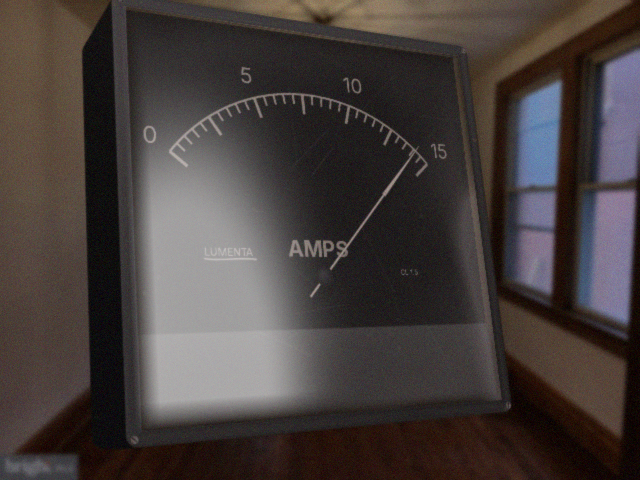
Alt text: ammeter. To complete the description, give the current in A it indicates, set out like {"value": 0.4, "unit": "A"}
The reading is {"value": 14, "unit": "A"}
